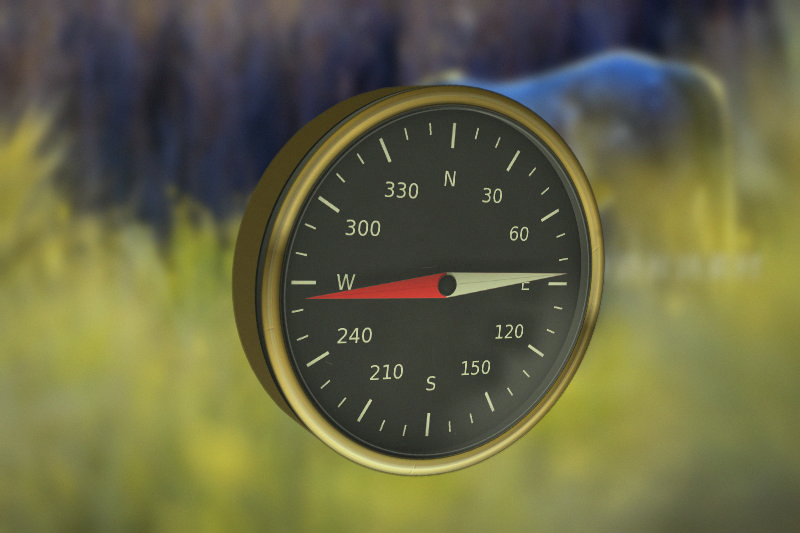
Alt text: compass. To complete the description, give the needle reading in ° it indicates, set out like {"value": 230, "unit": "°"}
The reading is {"value": 265, "unit": "°"}
